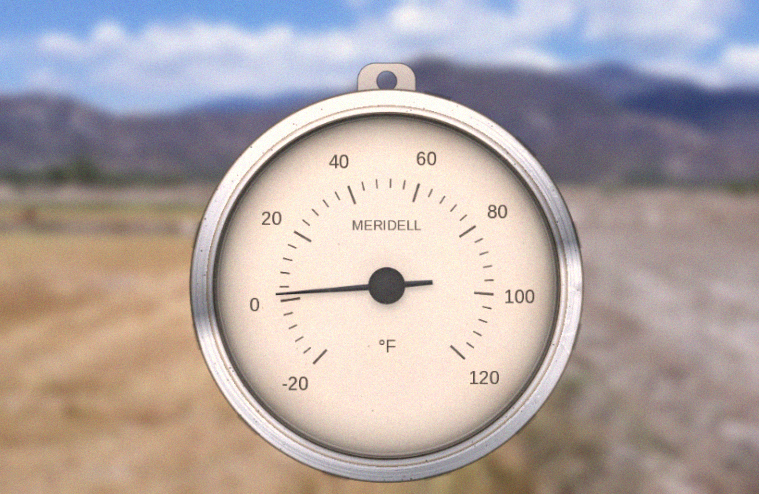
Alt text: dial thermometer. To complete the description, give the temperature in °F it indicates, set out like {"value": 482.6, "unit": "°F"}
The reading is {"value": 2, "unit": "°F"}
